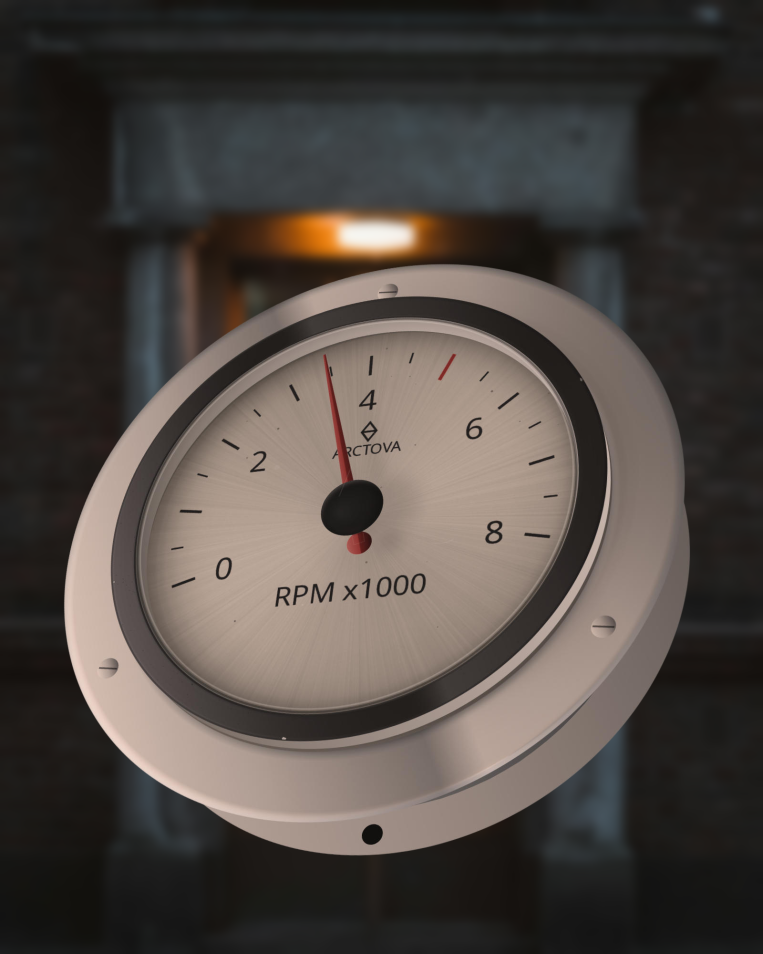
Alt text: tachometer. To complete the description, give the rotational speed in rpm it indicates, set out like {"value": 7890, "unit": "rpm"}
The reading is {"value": 3500, "unit": "rpm"}
